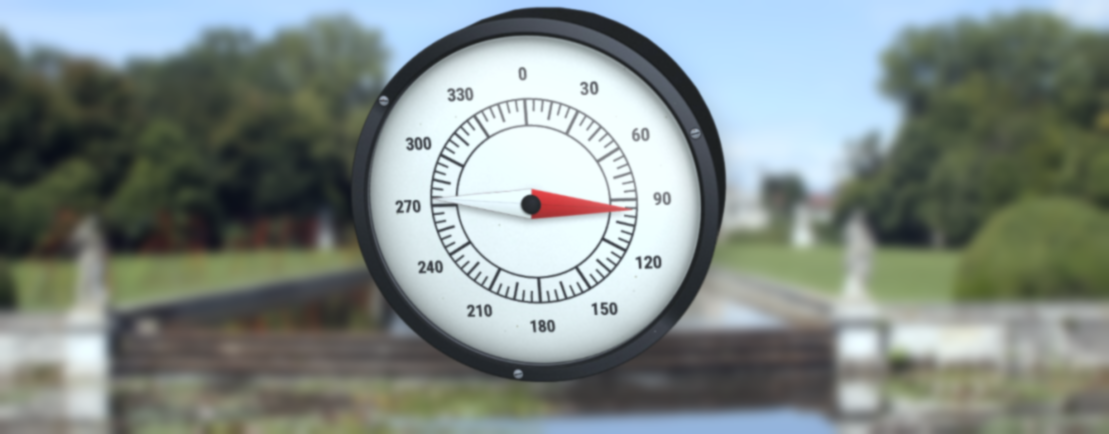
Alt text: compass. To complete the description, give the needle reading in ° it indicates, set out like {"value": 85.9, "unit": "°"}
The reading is {"value": 95, "unit": "°"}
